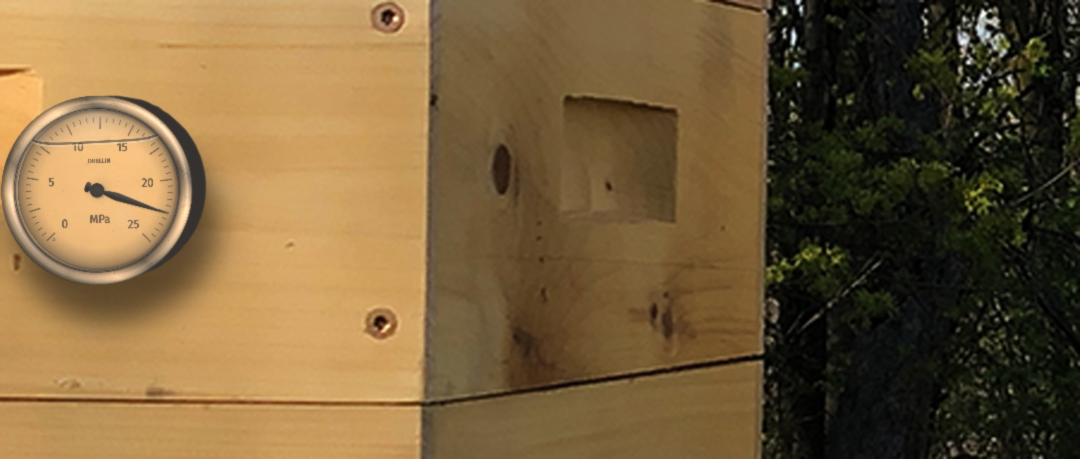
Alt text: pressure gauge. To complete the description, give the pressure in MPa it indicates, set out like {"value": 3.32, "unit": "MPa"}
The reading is {"value": 22.5, "unit": "MPa"}
